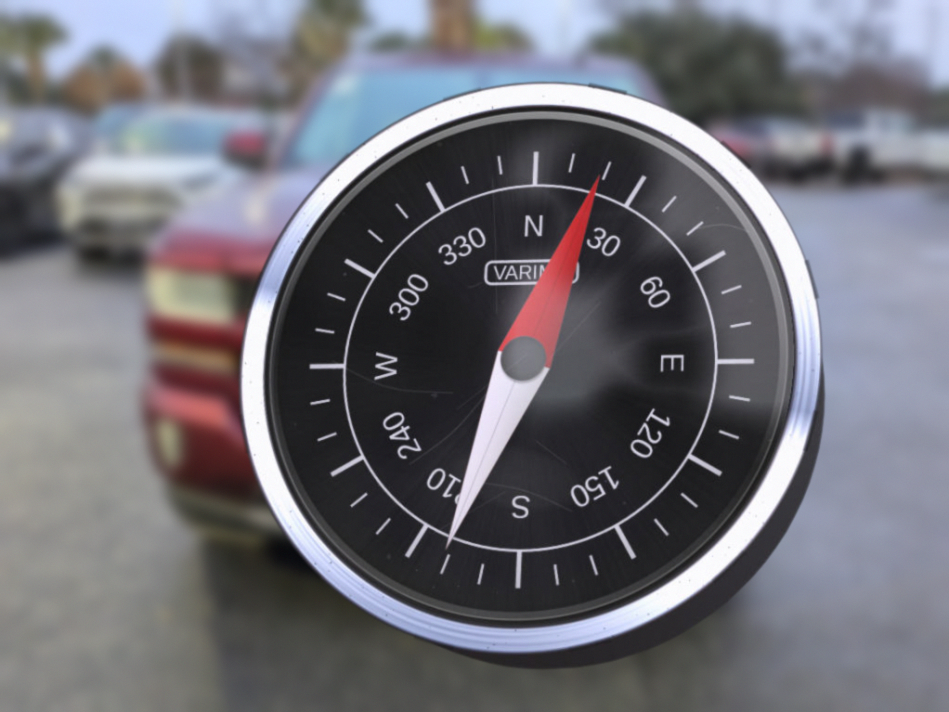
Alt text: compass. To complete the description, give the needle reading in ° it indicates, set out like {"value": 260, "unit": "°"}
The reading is {"value": 20, "unit": "°"}
